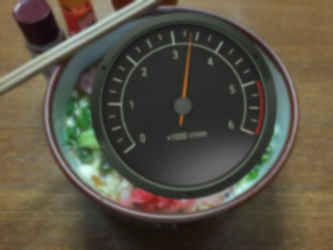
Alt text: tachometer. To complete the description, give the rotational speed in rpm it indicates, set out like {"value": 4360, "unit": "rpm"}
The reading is {"value": 3375, "unit": "rpm"}
